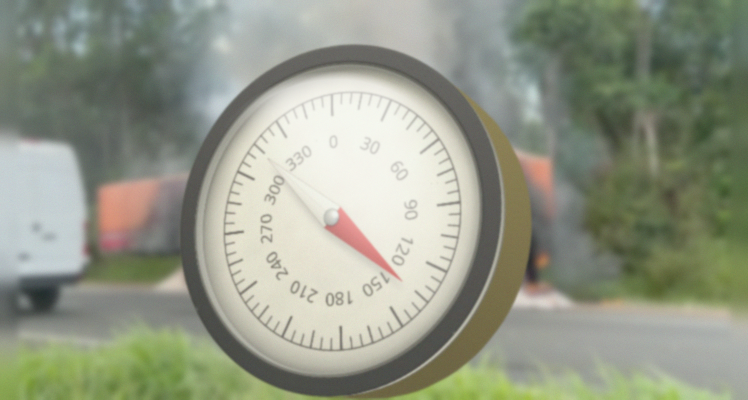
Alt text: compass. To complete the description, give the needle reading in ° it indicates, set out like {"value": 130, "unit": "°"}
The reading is {"value": 135, "unit": "°"}
